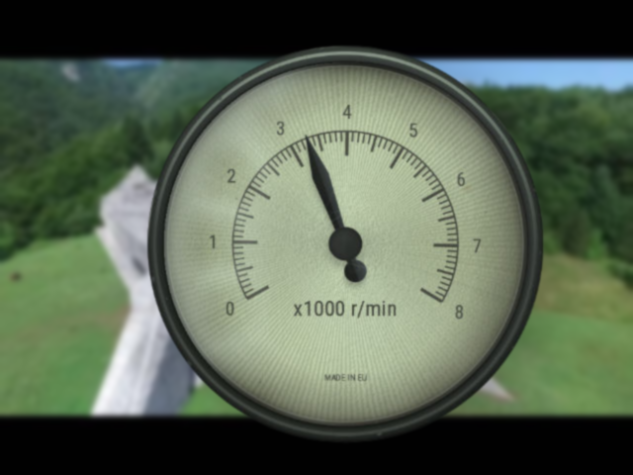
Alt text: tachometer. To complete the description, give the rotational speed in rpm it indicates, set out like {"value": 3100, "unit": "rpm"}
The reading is {"value": 3300, "unit": "rpm"}
